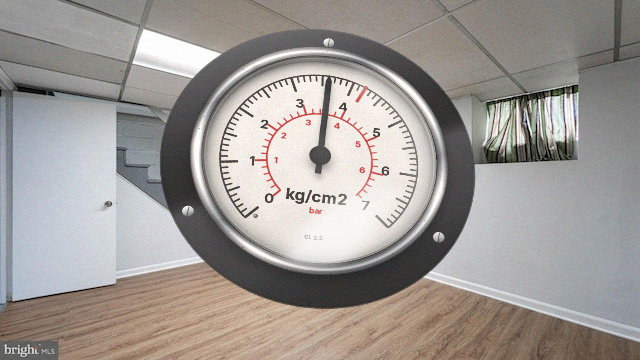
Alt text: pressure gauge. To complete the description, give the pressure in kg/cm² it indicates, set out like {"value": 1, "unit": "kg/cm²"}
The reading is {"value": 3.6, "unit": "kg/cm²"}
